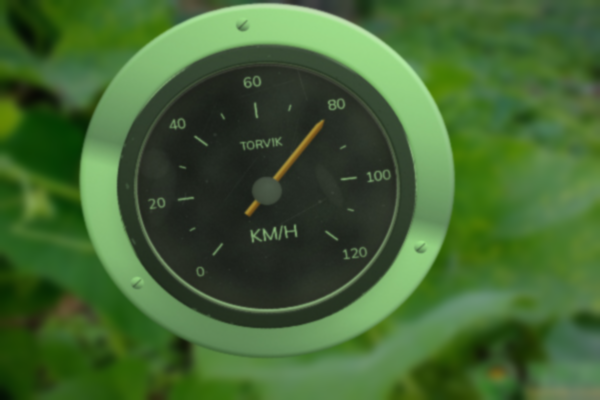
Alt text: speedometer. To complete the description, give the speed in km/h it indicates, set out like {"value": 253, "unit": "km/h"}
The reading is {"value": 80, "unit": "km/h"}
